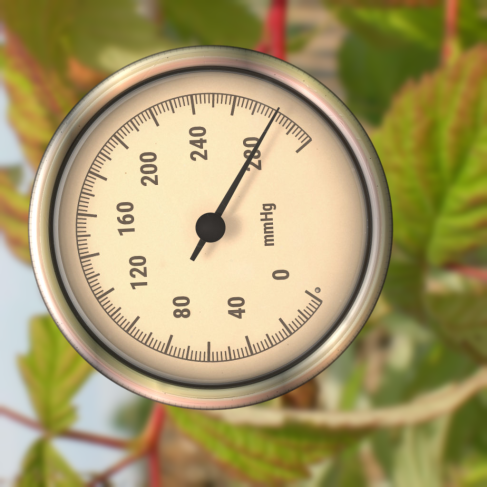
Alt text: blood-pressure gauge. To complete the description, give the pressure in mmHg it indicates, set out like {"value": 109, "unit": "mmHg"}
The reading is {"value": 280, "unit": "mmHg"}
